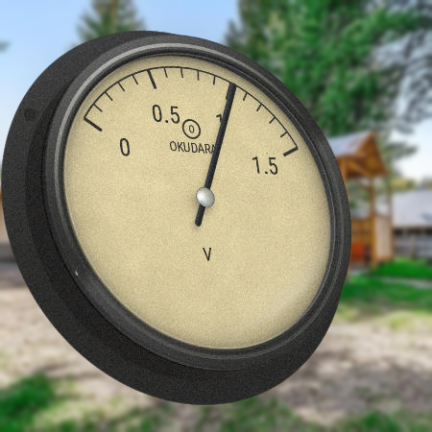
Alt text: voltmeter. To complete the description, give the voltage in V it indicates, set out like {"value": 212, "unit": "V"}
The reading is {"value": 1, "unit": "V"}
